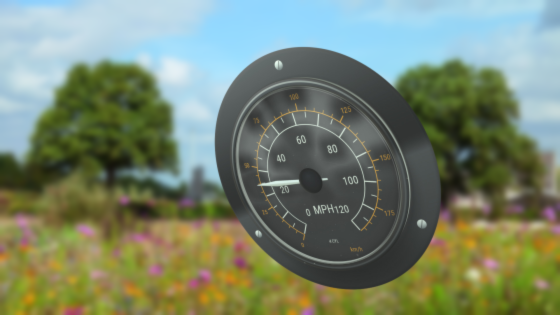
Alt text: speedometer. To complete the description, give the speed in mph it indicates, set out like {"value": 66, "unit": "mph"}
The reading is {"value": 25, "unit": "mph"}
